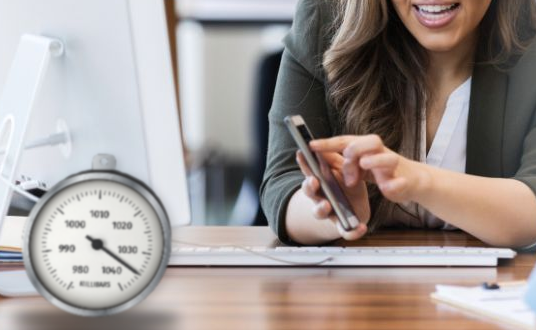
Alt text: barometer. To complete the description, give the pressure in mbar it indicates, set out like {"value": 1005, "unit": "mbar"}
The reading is {"value": 1035, "unit": "mbar"}
